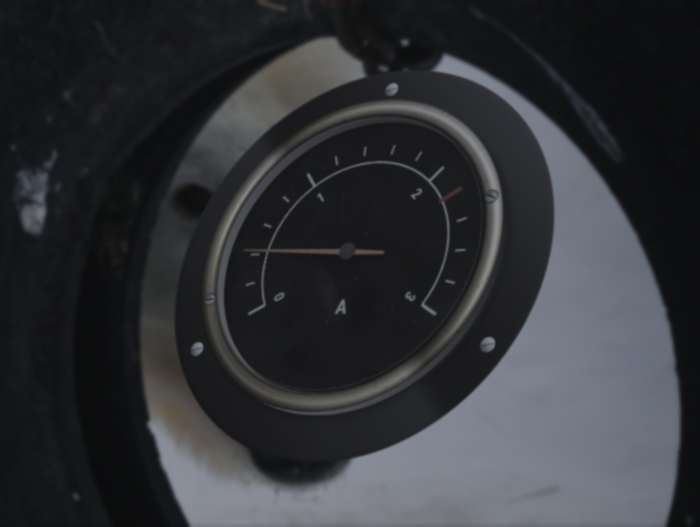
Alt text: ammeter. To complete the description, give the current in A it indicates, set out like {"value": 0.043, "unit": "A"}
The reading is {"value": 0.4, "unit": "A"}
